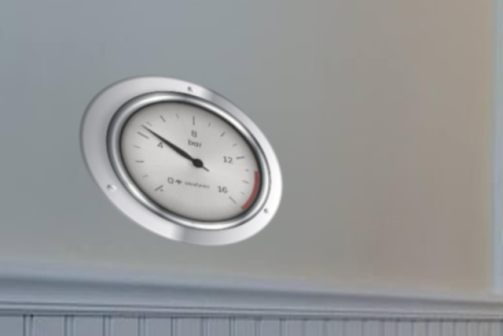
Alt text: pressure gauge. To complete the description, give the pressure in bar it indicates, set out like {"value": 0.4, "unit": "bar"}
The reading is {"value": 4.5, "unit": "bar"}
